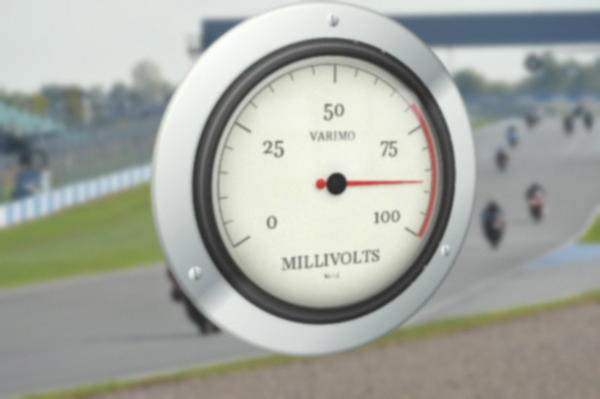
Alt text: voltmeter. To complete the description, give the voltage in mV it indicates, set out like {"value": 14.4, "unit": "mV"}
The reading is {"value": 87.5, "unit": "mV"}
